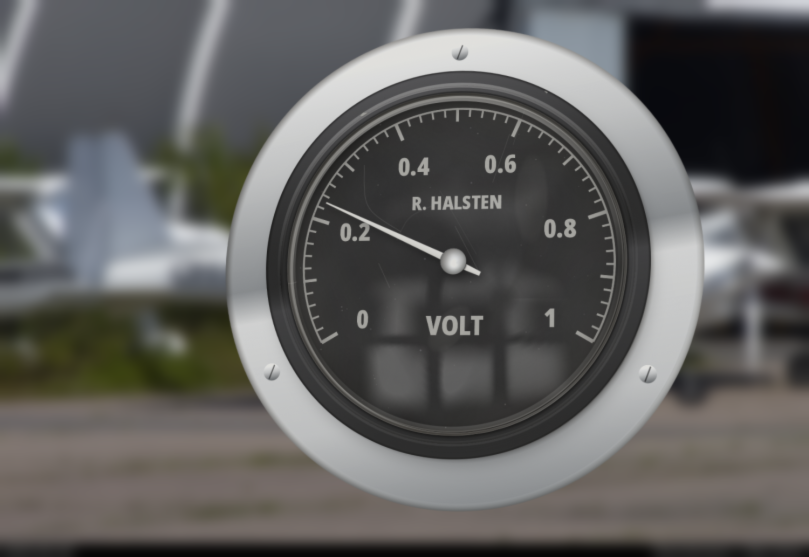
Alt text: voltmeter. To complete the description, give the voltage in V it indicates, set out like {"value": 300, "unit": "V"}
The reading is {"value": 0.23, "unit": "V"}
